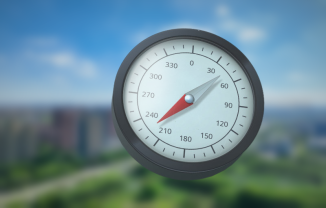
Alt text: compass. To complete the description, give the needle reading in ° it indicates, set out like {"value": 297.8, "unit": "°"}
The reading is {"value": 225, "unit": "°"}
